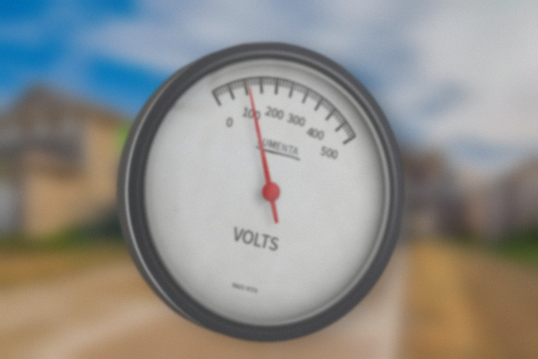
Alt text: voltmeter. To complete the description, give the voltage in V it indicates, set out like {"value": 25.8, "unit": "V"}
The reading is {"value": 100, "unit": "V"}
